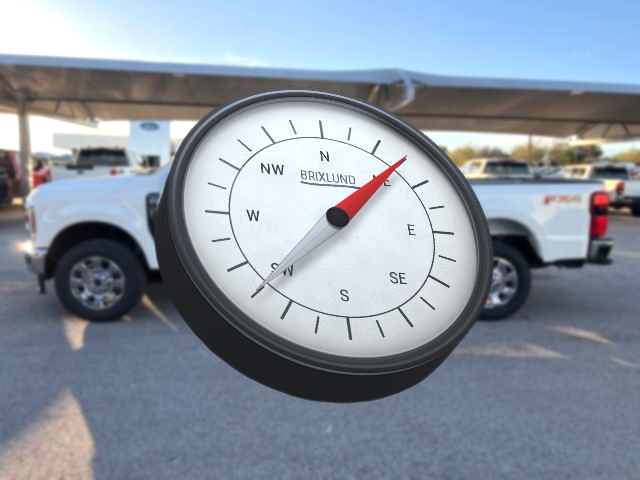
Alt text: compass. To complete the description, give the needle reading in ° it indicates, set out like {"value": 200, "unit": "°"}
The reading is {"value": 45, "unit": "°"}
